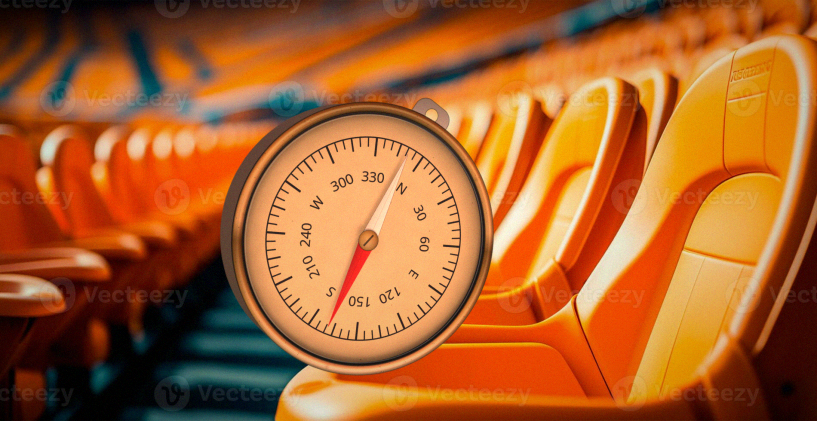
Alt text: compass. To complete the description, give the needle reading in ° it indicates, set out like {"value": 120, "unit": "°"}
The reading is {"value": 170, "unit": "°"}
